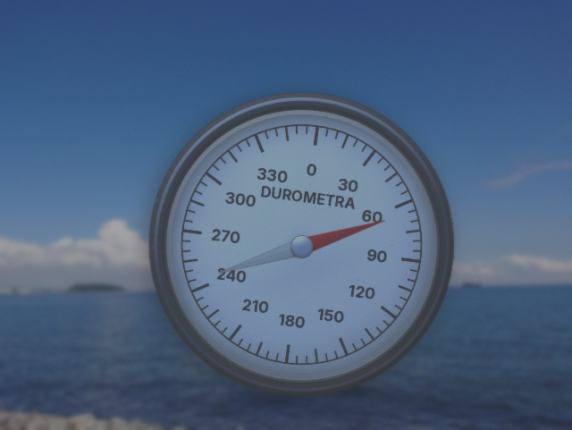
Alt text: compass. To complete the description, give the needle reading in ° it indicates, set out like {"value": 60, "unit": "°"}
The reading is {"value": 65, "unit": "°"}
